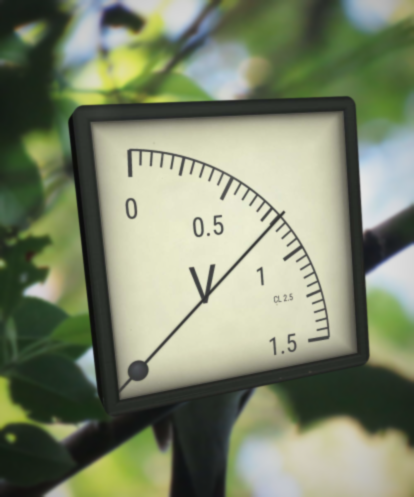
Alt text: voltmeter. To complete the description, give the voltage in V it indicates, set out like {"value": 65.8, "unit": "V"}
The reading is {"value": 0.8, "unit": "V"}
